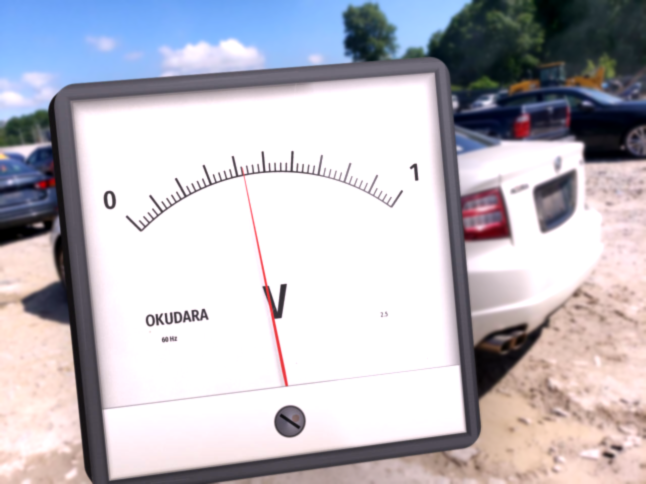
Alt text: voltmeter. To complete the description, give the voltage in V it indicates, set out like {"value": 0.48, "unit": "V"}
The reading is {"value": 0.42, "unit": "V"}
